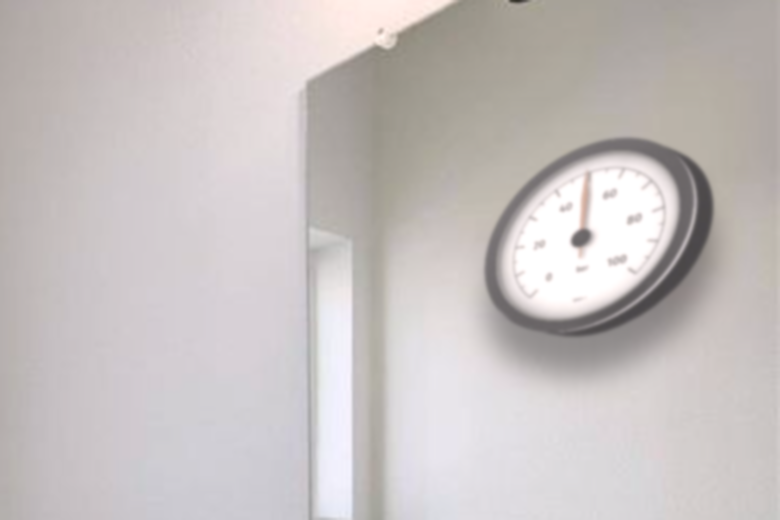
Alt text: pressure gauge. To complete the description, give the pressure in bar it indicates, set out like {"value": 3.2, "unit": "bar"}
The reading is {"value": 50, "unit": "bar"}
